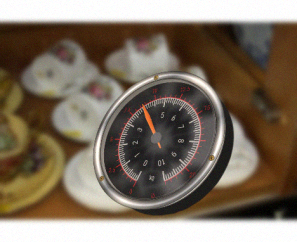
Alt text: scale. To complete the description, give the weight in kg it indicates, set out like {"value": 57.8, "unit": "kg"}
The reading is {"value": 4, "unit": "kg"}
